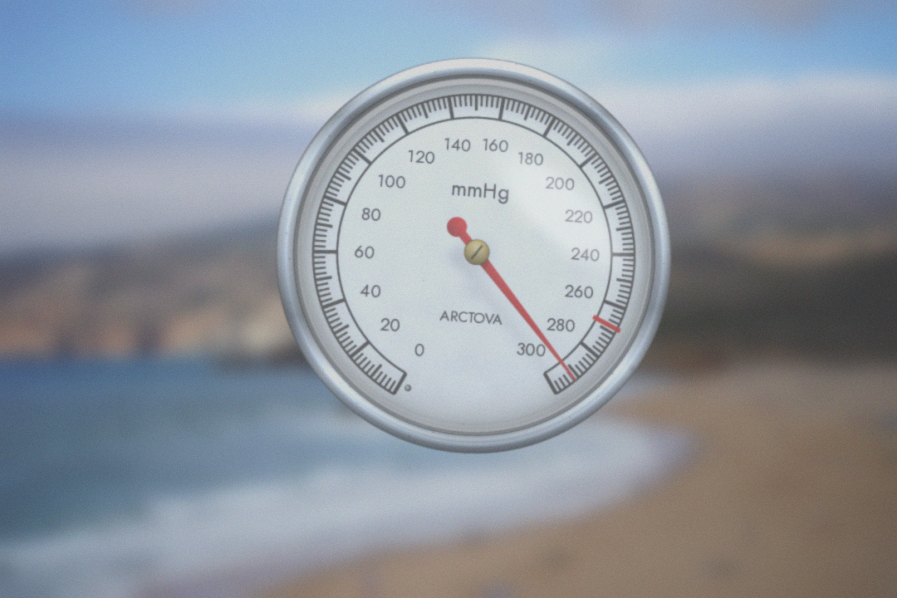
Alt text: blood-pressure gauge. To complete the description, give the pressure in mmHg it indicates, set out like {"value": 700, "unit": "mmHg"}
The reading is {"value": 292, "unit": "mmHg"}
